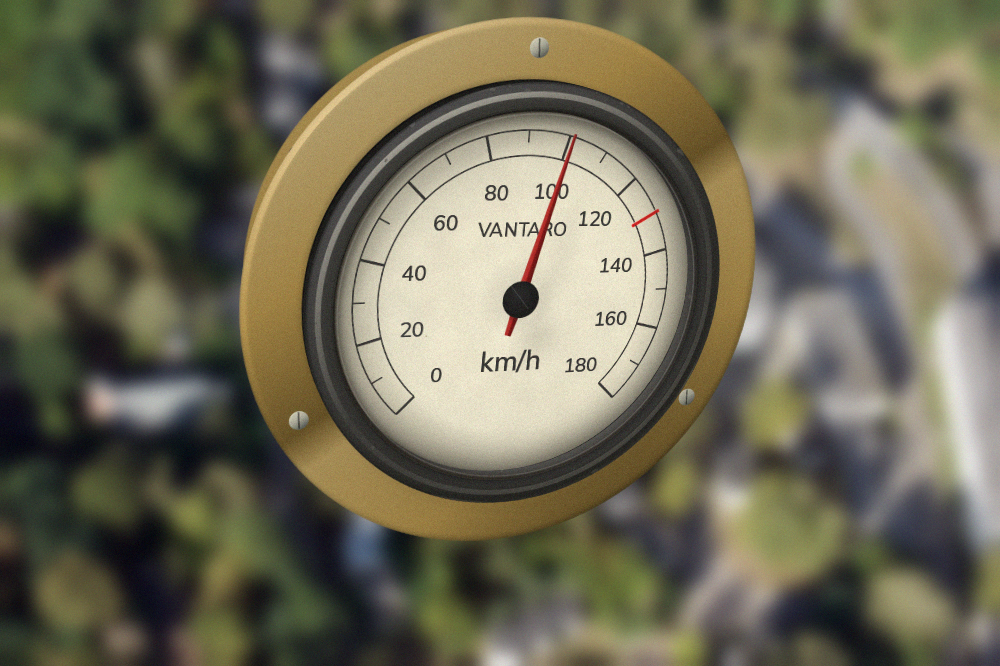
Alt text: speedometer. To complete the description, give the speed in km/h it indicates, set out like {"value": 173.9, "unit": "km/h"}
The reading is {"value": 100, "unit": "km/h"}
